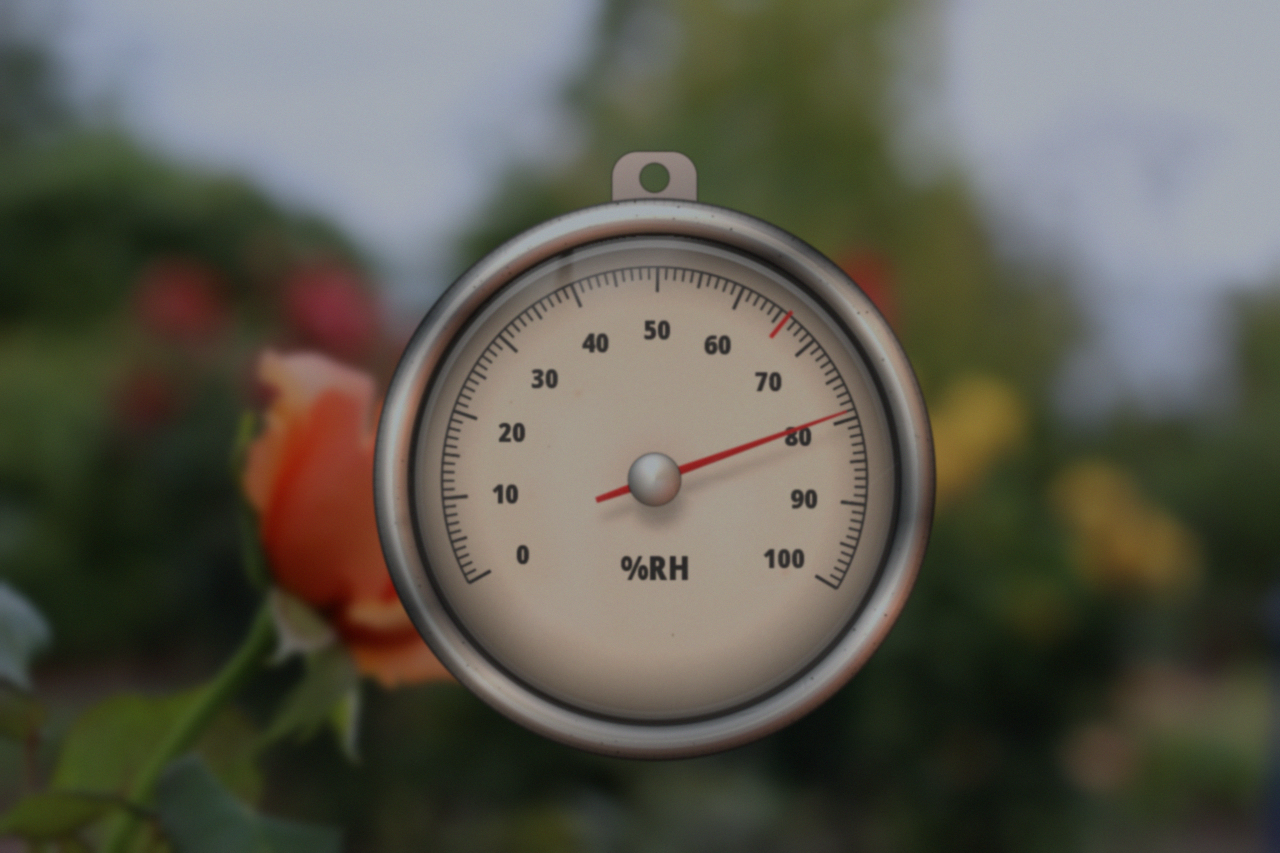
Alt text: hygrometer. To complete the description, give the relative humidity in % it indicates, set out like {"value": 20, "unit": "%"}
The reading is {"value": 79, "unit": "%"}
